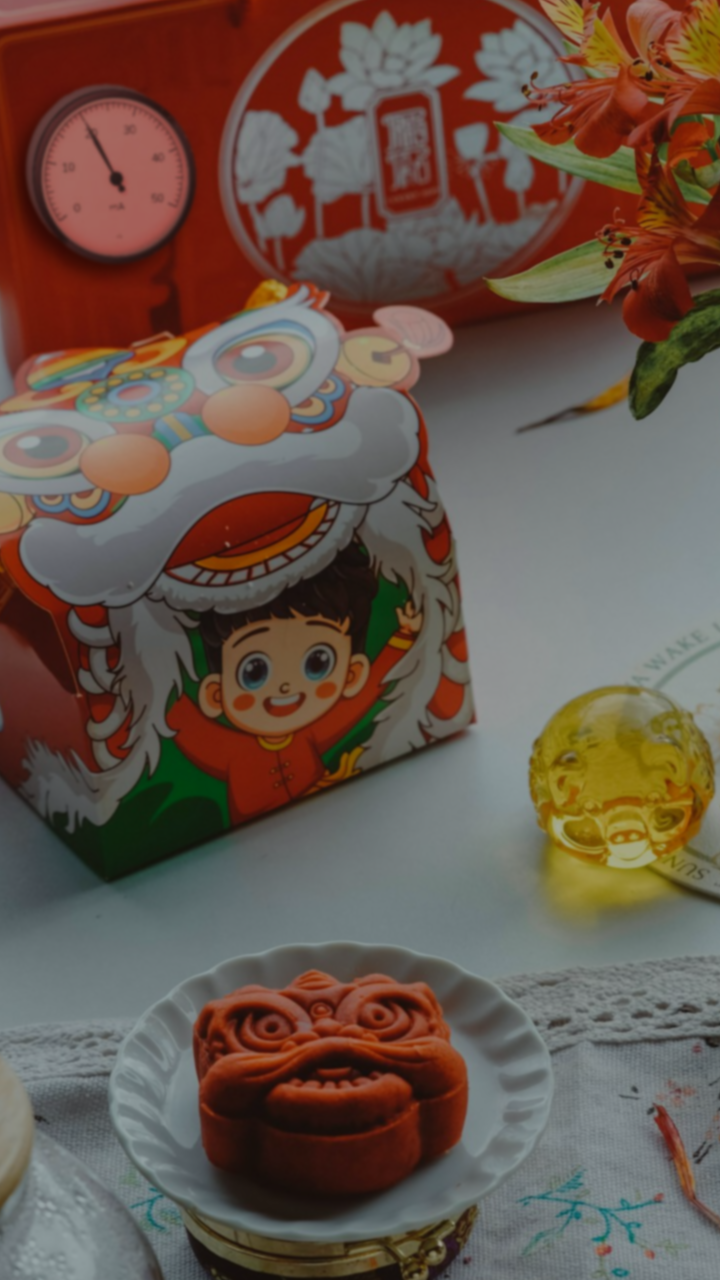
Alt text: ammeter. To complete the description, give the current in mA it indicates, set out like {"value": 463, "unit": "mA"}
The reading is {"value": 20, "unit": "mA"}
